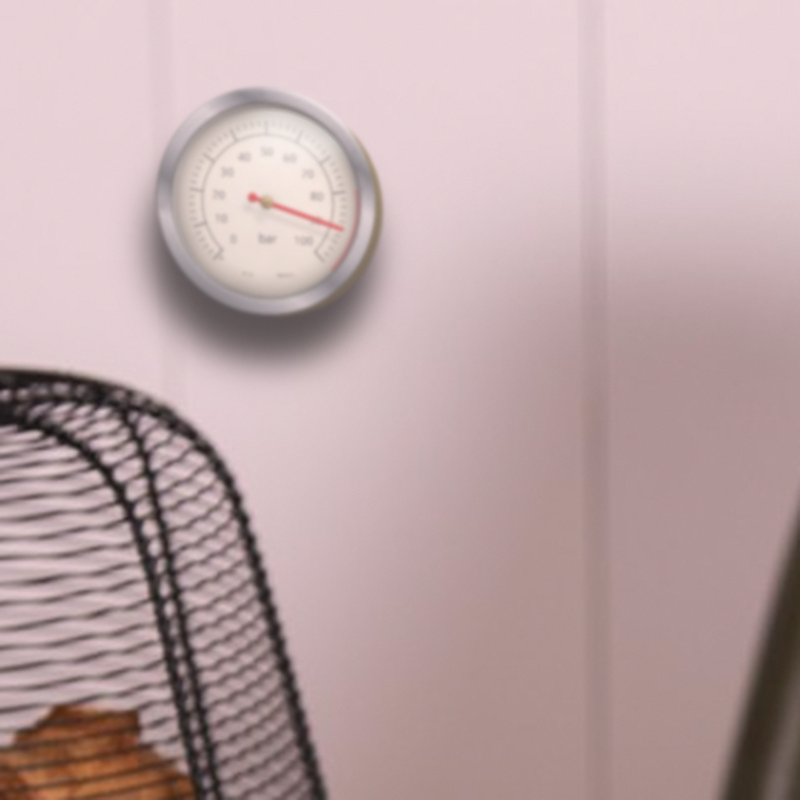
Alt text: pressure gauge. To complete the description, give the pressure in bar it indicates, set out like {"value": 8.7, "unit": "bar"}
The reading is {"value": 90, "unit": "bar"}
